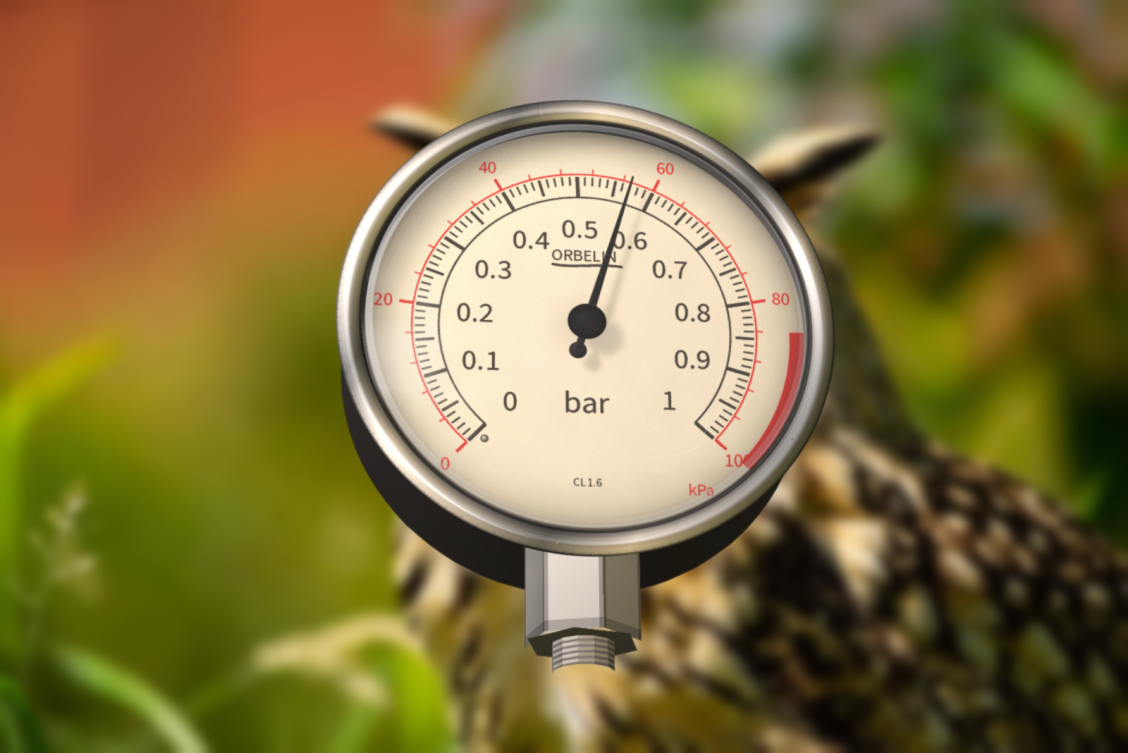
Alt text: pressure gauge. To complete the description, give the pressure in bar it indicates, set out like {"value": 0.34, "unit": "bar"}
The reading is {"value": 0.57, "unit": "bar"}
